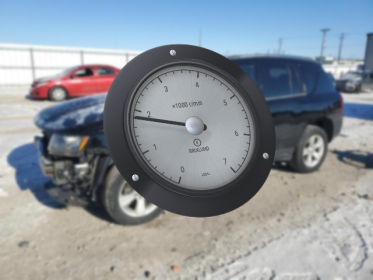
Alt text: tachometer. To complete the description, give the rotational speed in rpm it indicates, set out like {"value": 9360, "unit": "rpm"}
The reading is {"value": 1800, "unit": "rpm"}
